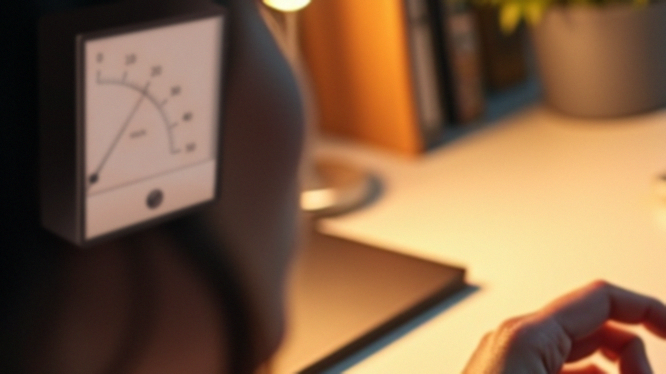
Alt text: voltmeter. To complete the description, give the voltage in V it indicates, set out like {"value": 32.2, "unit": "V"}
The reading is {"value": 20, "unit": "V"}
